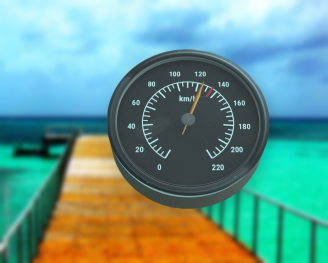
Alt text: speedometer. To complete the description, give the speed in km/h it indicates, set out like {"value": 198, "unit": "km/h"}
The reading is {"value": 125, "unit": "km/h"}
